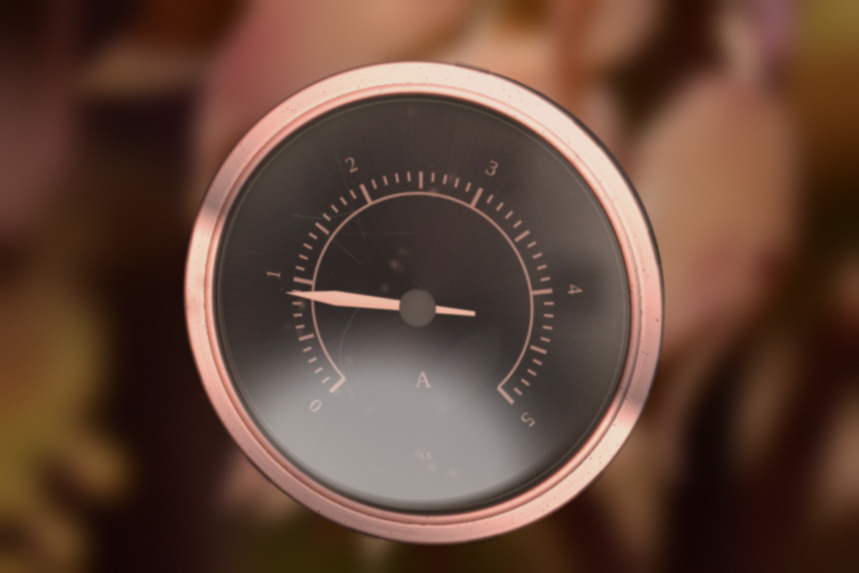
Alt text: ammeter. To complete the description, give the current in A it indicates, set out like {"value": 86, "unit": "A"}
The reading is {"value": 0.9, "unit": "A"}
